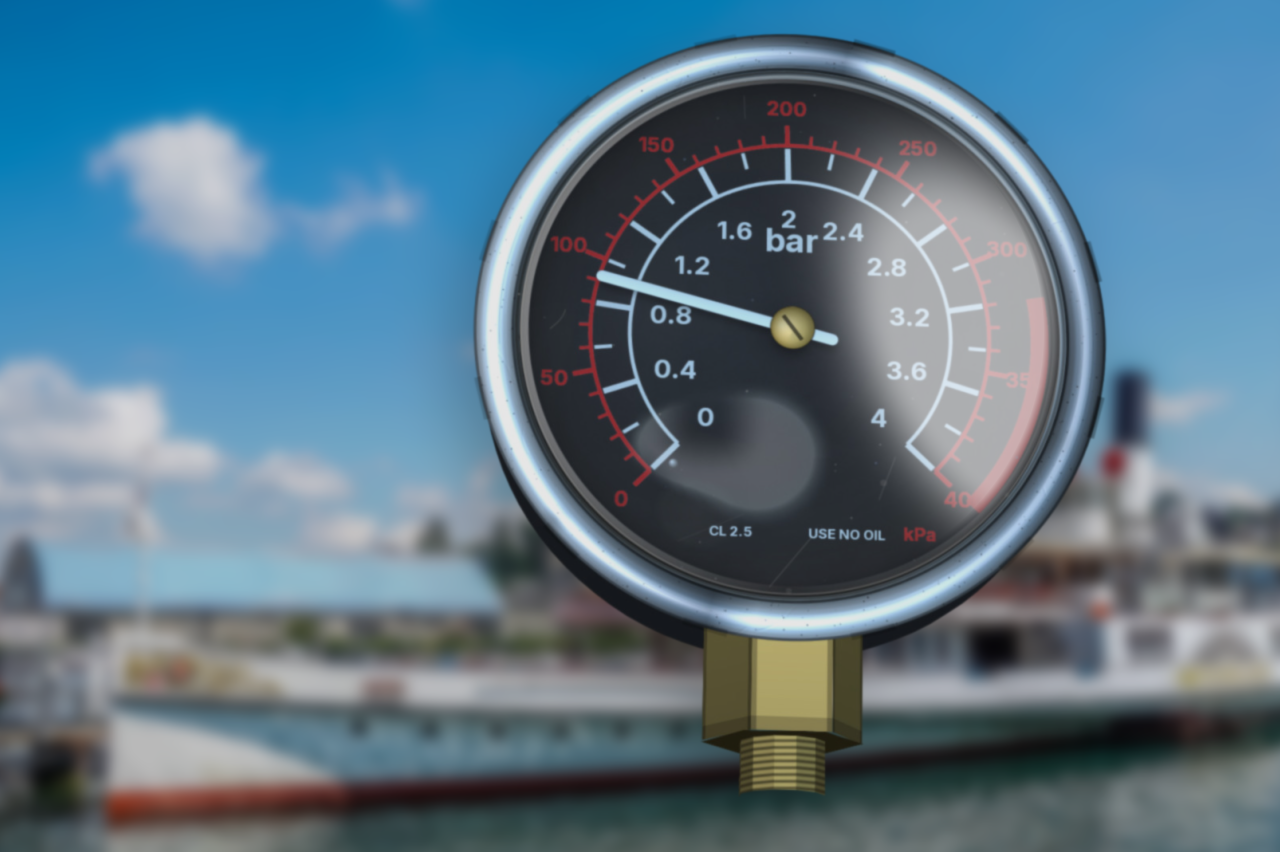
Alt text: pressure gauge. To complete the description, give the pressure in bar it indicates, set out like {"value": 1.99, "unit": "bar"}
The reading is {"value": 0.9, "unit": "bar"}
